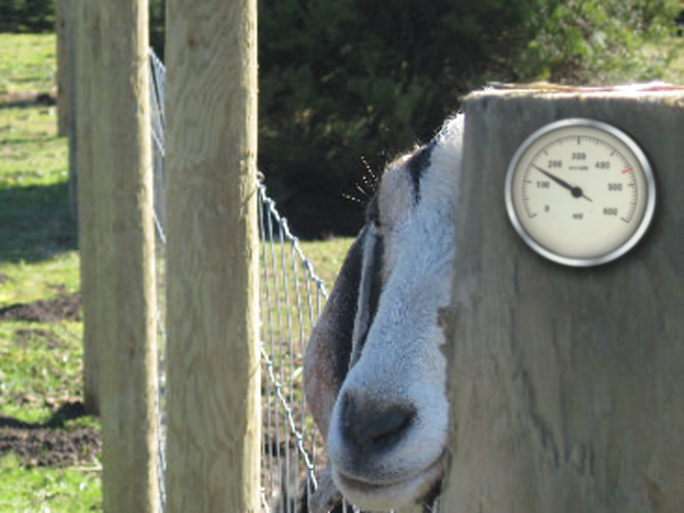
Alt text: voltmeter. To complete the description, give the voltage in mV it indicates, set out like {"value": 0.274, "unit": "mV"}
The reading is {"value": 150, "unit": "mV"}
